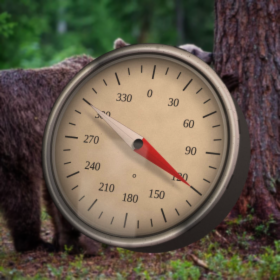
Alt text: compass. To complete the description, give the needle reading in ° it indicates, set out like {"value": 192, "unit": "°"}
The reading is {"value": 120, "unit": "°"}
